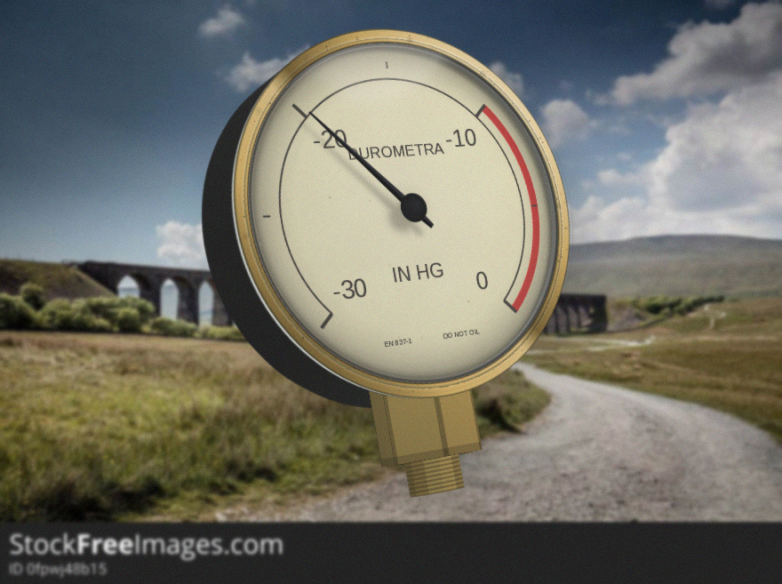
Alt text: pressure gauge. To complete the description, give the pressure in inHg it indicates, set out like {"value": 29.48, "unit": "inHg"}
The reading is {"value": -20, "unit": "inHg"}
